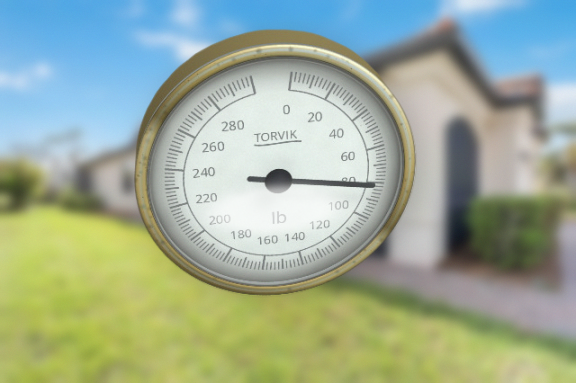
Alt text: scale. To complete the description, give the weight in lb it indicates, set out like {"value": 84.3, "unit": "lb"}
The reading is {"value": 80, "unit": "lb"}
